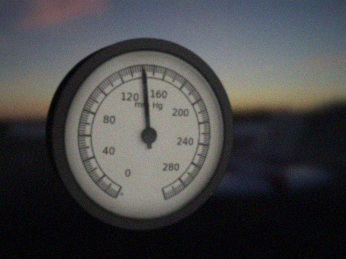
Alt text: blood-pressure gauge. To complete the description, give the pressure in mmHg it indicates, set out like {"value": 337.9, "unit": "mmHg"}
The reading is {"value": 140, "unit": "mmHg"}
